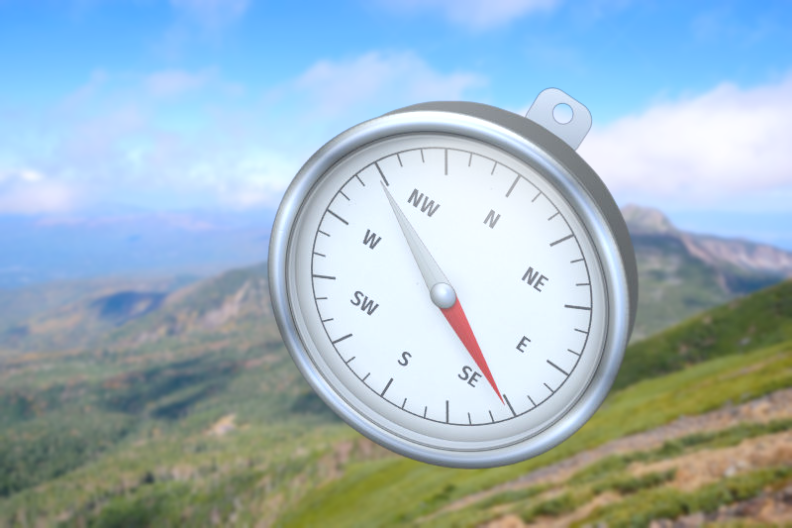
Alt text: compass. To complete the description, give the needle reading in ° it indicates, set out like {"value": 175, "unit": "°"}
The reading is {"value": 120, "unit": "°"}
